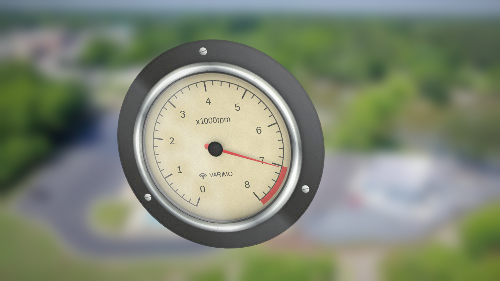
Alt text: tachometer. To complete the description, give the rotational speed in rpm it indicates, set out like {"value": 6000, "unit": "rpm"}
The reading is {"value": 7000, "unit": "rpm"}
